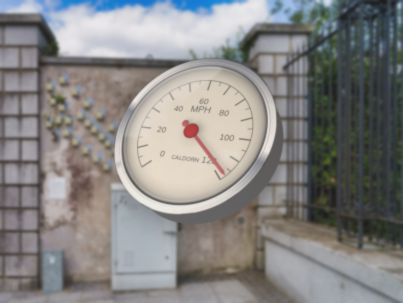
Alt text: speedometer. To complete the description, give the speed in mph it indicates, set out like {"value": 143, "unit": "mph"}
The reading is {"value": 117.5, "unit": "mph"}
